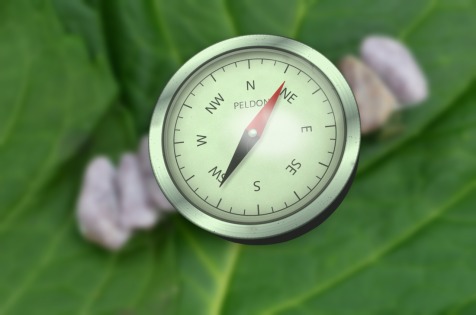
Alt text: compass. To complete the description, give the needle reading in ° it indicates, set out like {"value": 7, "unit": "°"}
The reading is {"value": 35, "unit": "°"}
